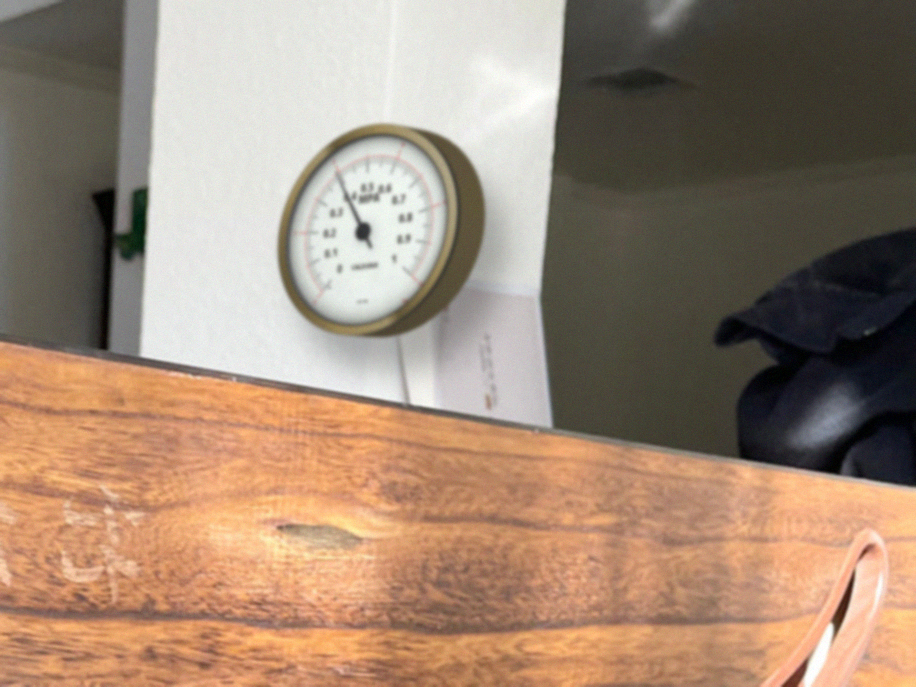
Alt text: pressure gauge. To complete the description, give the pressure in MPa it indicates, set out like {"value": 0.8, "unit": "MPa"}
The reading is {"value": 0.4, "unit": "MPa"}
